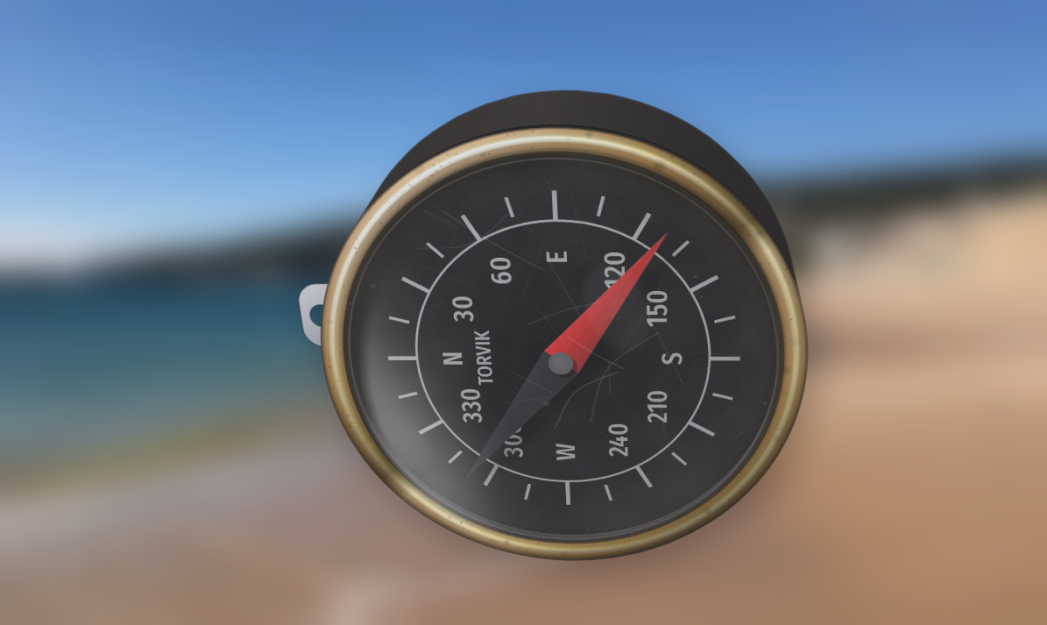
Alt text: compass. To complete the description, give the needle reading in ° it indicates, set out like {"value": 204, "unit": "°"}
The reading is {"value": 127.5, "unit": "°"}
